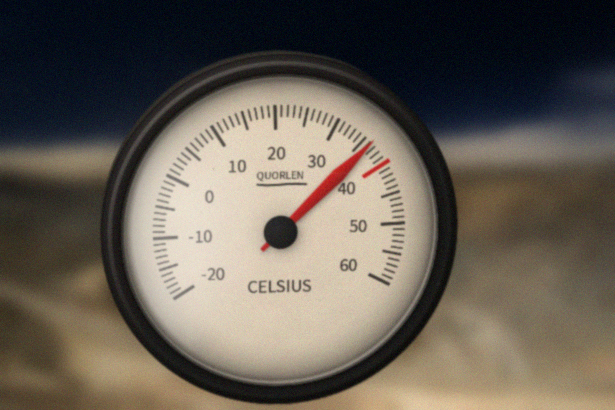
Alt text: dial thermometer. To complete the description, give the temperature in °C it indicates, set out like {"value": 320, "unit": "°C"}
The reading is {"value": 36, "unit": "°C"}
